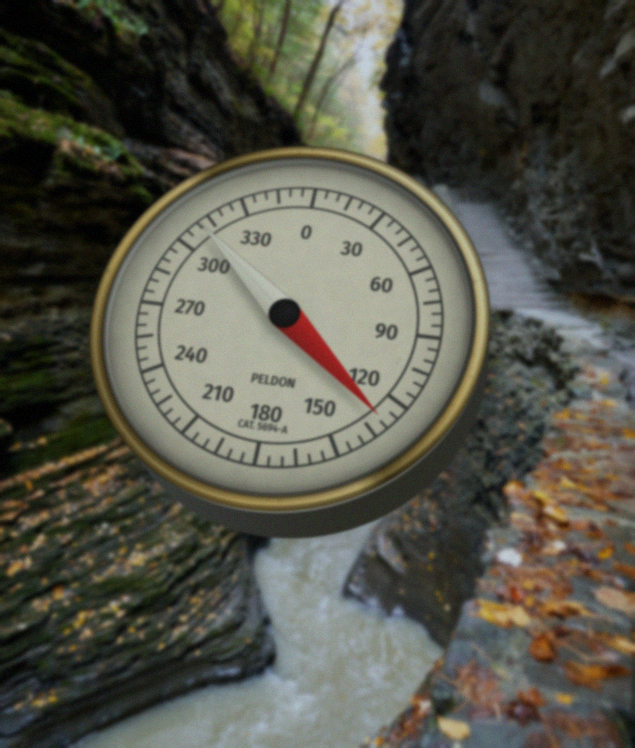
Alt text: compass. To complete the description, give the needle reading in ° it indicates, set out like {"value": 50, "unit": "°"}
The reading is {"value": 130, "unit": "°"}
